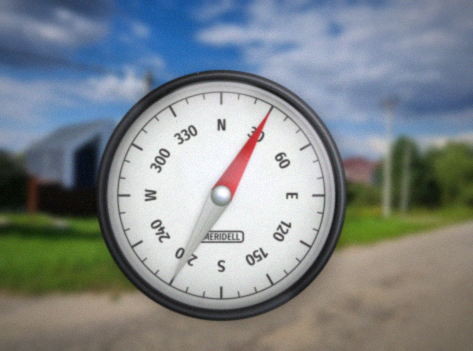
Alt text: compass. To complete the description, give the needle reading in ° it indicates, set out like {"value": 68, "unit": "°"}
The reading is {"value": 30, "unit": "°"}
